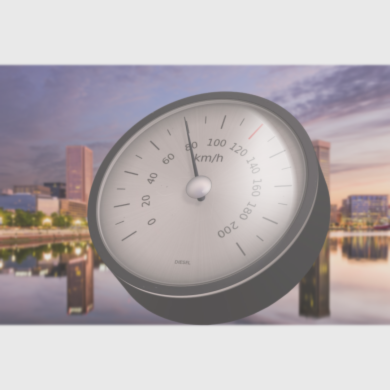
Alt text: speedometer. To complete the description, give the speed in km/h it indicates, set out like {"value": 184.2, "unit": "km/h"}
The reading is {"value": 80, "unit": "km/h"}
